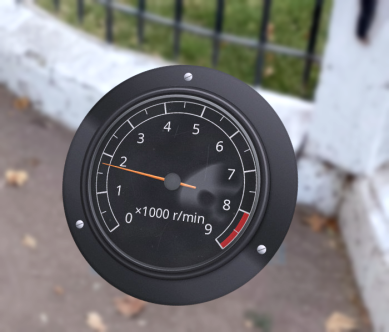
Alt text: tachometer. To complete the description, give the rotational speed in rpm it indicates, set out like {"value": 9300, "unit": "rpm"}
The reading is {"value": 1750, "unit": "rpm"}
